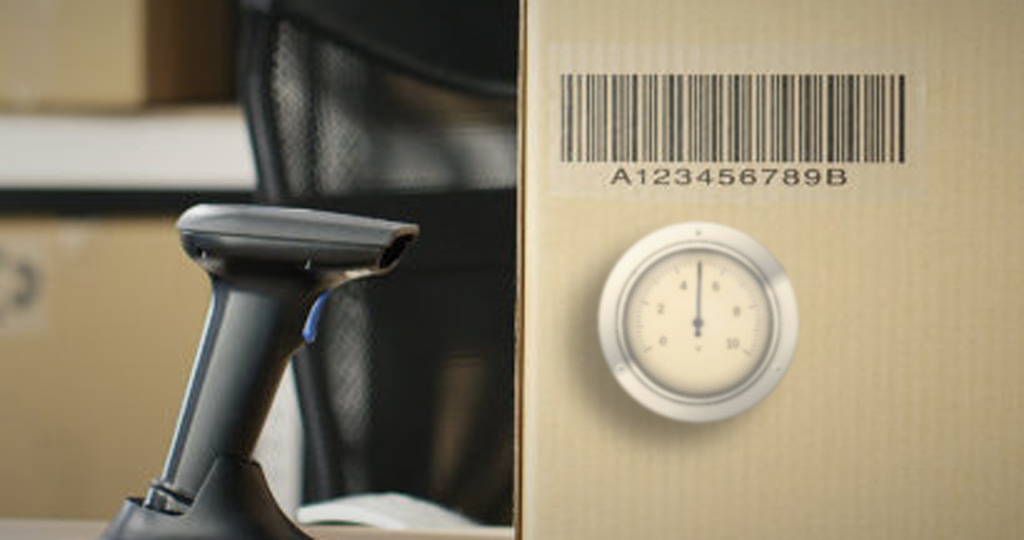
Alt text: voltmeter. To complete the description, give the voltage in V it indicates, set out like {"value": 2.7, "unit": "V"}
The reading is {"value": 5, "unit": "V"}
